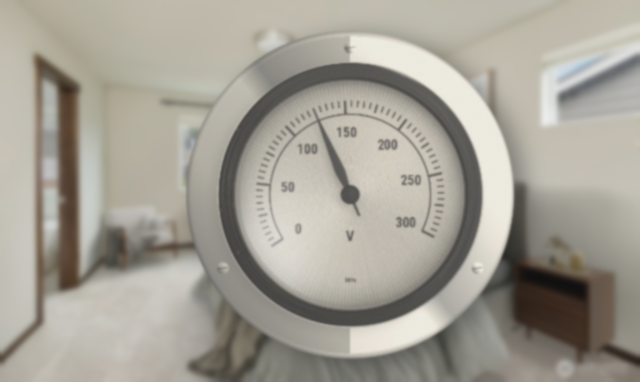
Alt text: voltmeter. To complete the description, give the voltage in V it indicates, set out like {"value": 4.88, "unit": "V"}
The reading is {"value": 125, "unit": "V"}
